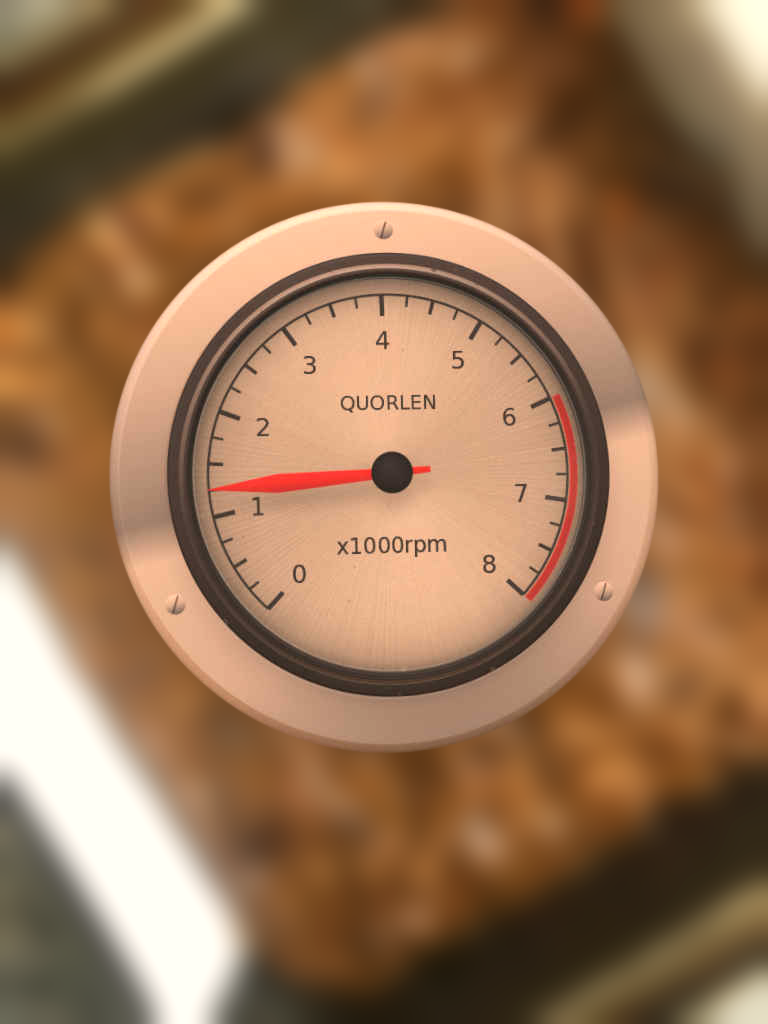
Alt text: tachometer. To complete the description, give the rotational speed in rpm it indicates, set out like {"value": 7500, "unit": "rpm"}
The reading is {"value": 1250, "unit": "rpm"}
